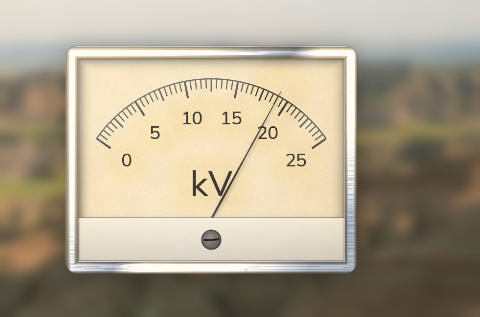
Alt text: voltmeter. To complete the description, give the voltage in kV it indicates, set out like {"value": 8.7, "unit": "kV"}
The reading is {"value": 19, "unit": "kV"}
